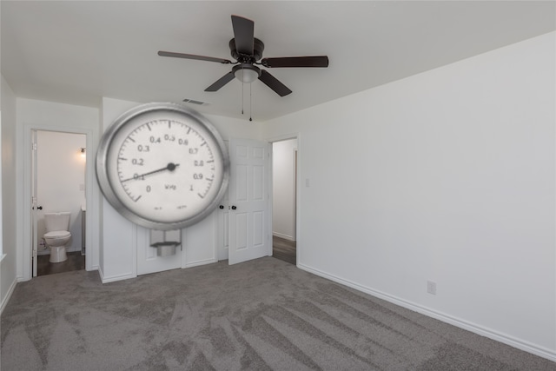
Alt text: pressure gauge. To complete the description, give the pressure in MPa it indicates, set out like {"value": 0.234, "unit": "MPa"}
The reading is {"value": 0.1, "unit": "MPa"}
